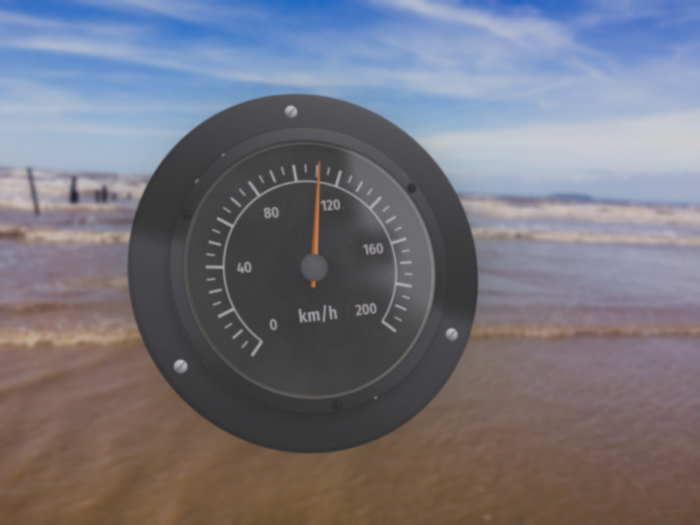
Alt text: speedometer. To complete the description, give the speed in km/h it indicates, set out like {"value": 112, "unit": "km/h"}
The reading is {"value": 110, "unit": "km/h"}
